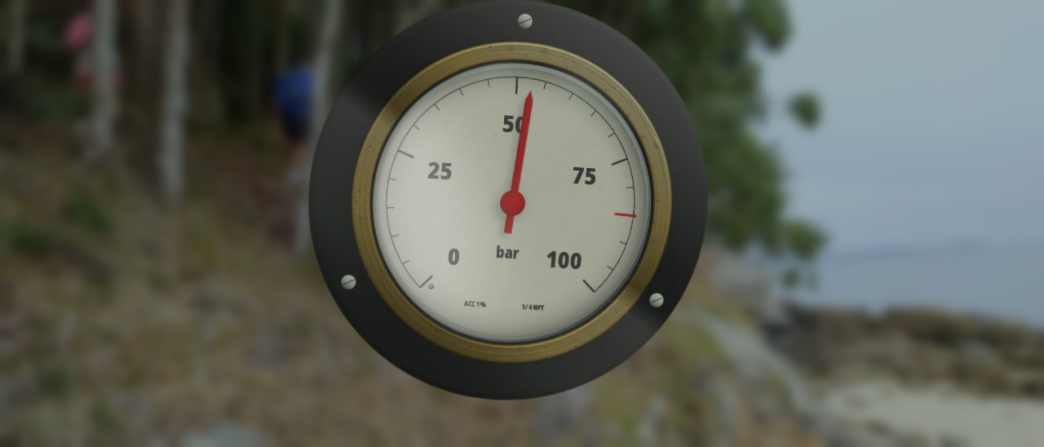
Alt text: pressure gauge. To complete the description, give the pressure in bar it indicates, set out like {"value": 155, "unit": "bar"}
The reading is {"value": 52.5, "unit": "bar"}
